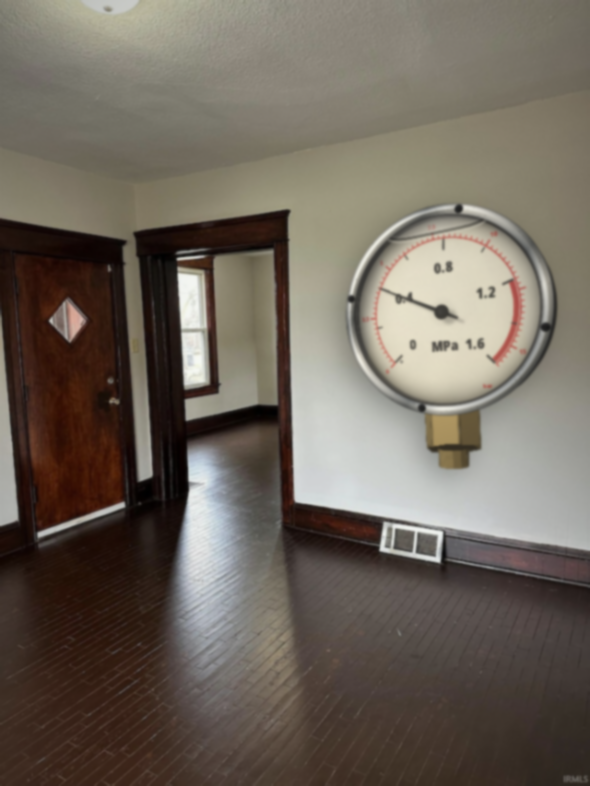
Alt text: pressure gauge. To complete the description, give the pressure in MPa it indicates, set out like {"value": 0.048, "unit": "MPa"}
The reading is {"value": 0.4, "unit": "MPa"}
